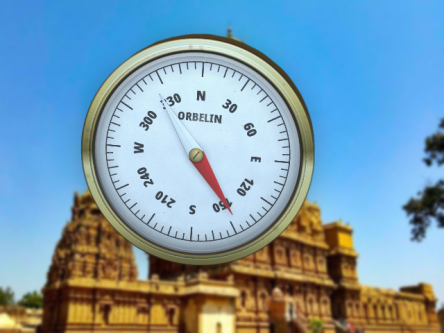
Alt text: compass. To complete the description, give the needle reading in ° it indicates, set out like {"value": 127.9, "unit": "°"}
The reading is {"value": 145, "unit": "°"}
